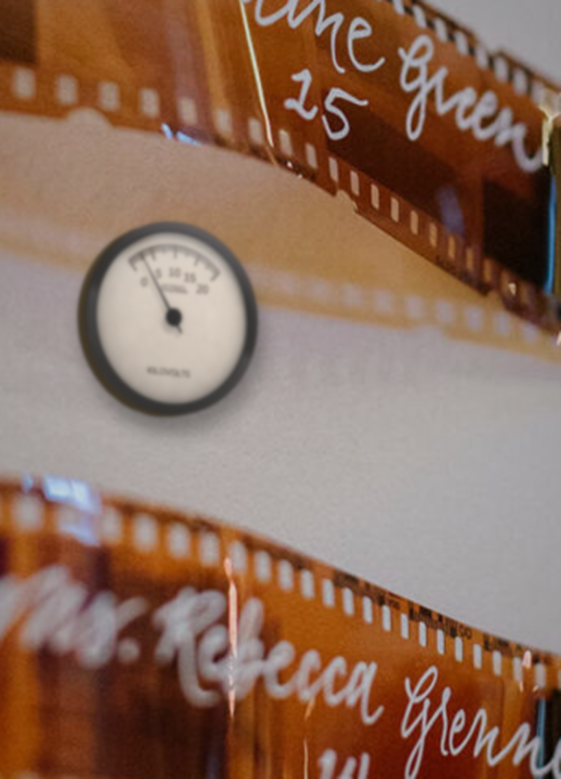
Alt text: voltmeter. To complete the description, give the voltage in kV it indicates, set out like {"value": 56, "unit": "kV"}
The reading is {"value": 2.5, "unit": "kV"}
